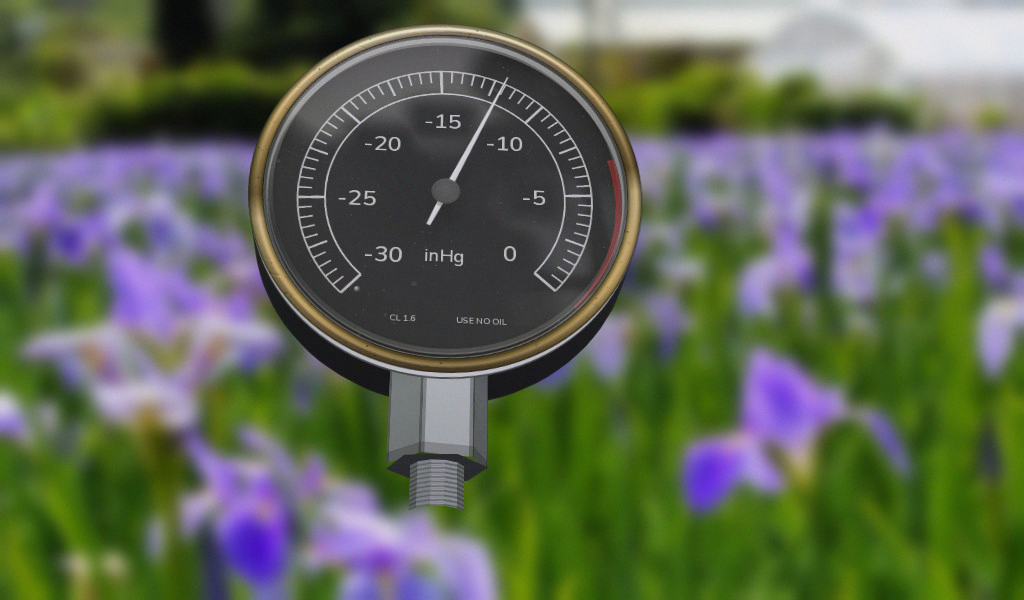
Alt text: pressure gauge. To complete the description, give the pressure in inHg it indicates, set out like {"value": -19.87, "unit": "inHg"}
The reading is {"value": -12, "unit": "inHg"}
